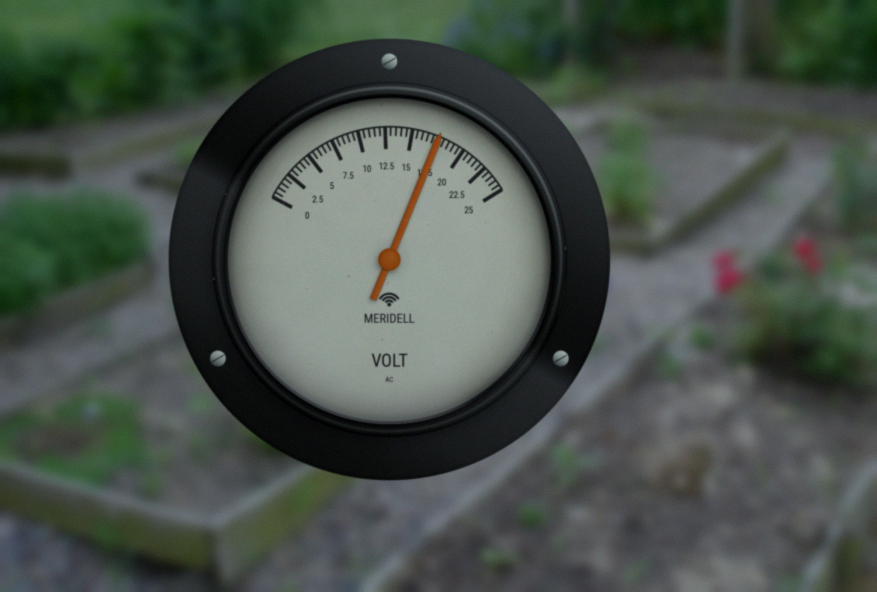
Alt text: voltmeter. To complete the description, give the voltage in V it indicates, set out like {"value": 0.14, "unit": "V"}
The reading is {"value": 17.5, "unit": "V"}
